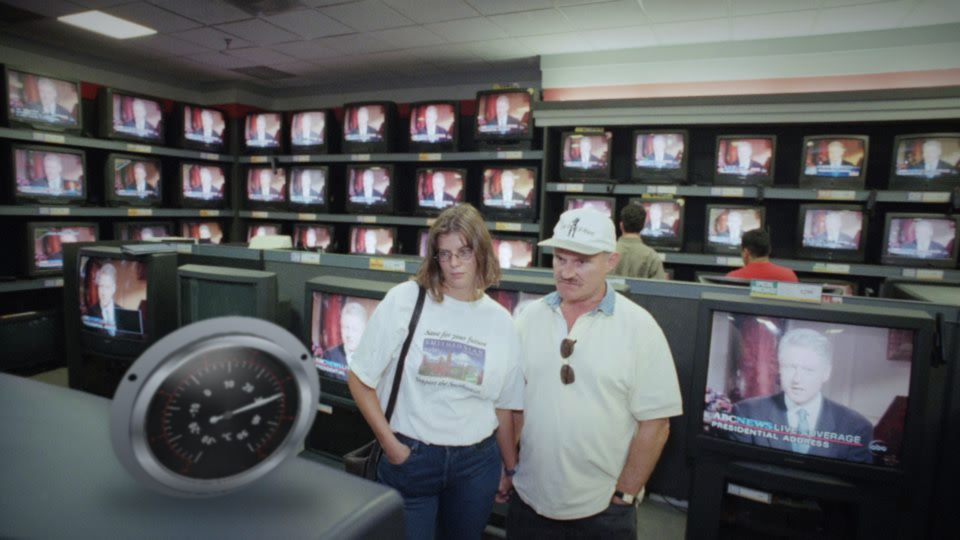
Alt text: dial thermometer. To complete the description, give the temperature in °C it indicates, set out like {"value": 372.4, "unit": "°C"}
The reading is {"value": 30, "unit": "°C"}
